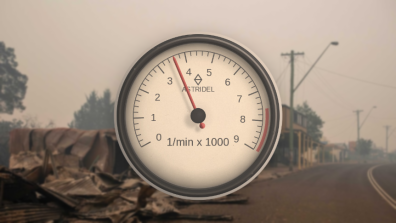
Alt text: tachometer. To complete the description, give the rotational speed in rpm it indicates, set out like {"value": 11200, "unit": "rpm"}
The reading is {"value": 3600, "unit": "rpm"}
